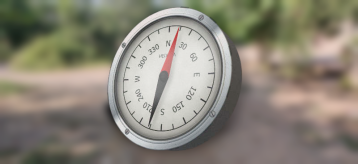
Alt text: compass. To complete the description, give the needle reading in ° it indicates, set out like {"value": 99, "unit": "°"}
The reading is {"value": 15, "unit": "°"}
